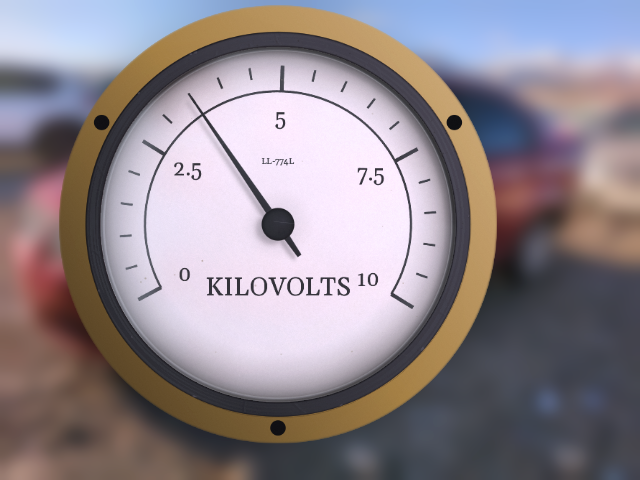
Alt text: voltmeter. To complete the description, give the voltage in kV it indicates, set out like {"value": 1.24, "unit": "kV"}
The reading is {"value": 3.5, "unit": "kV"}
